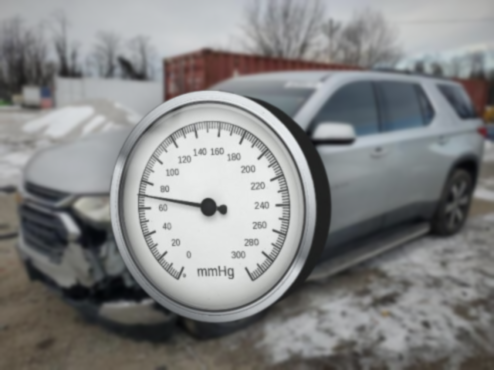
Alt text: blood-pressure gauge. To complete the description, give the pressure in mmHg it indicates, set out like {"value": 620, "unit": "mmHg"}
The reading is {"value": 70, "unit": "mmHg"}
